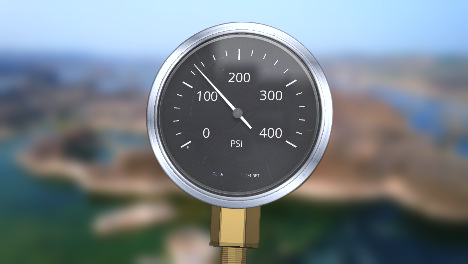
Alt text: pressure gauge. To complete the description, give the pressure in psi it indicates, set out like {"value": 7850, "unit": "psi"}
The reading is {"value": 130, "unit": "psi"}
